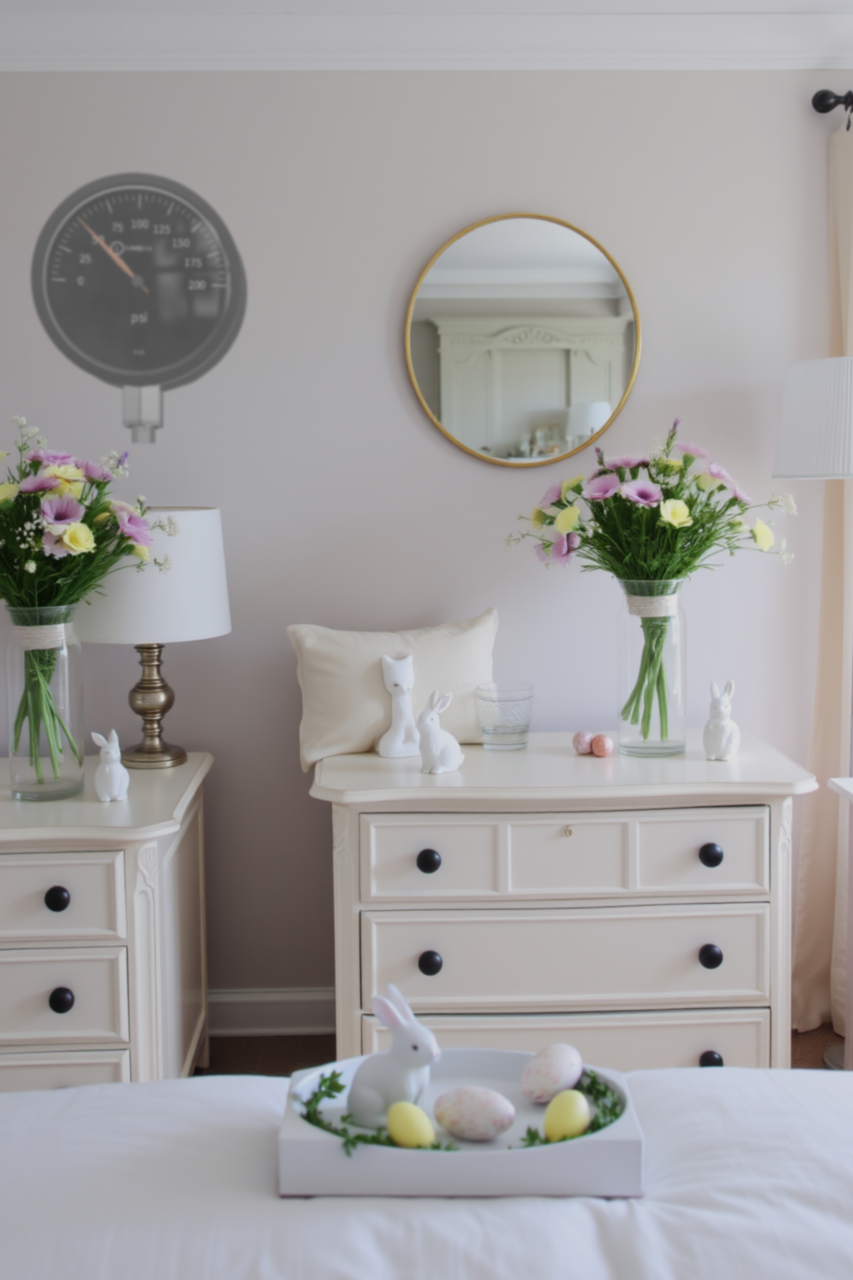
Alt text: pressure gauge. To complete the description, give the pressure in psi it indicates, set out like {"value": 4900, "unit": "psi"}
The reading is {"value": 50, "unit": "psi"}
